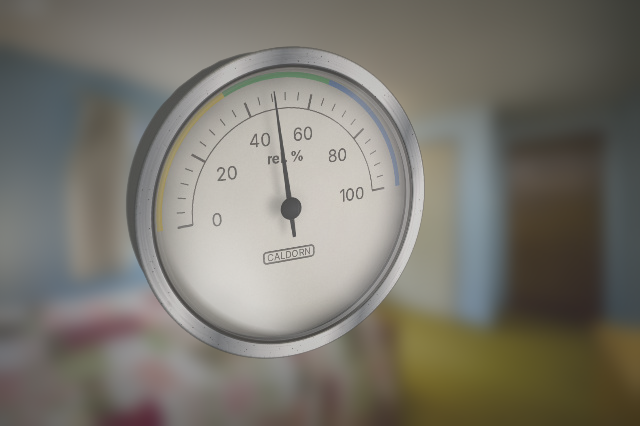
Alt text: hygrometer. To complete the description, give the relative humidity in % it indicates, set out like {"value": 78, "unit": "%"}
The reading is {"value": 48, "unit": "%"}
